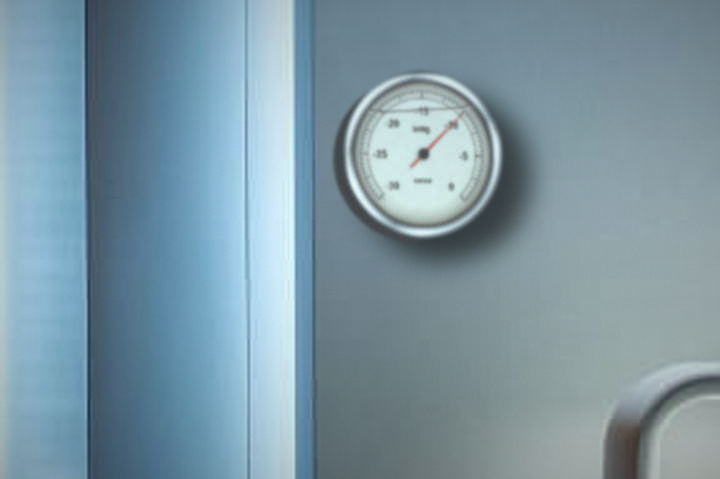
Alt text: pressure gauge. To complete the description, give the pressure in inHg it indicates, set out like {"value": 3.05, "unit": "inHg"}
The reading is {"value": -10, "unit": "inHg"}
